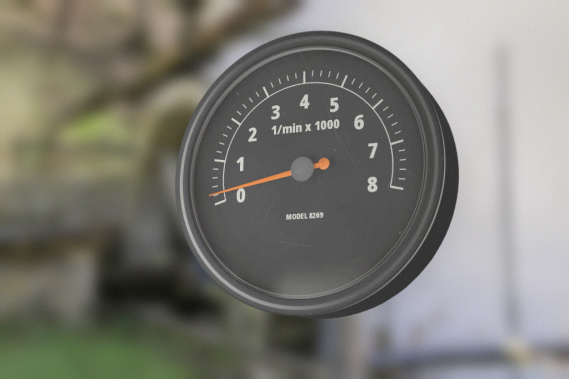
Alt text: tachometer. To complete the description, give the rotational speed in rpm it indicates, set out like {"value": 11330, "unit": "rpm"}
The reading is {"value": 200, "unit": "rpm"}
